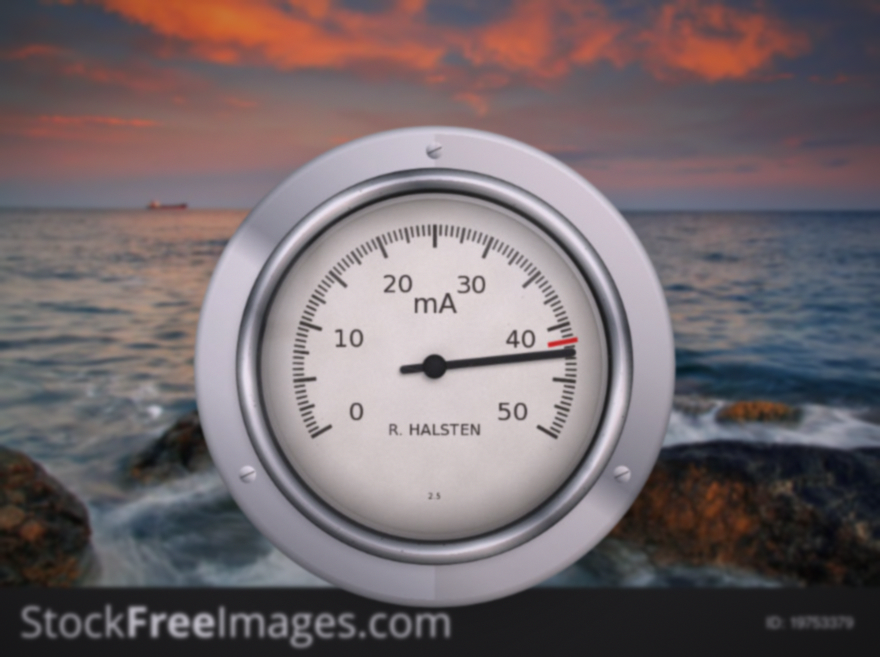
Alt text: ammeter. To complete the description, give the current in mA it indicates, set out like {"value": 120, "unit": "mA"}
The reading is {"value": 42.5, "unit": "mA"}
